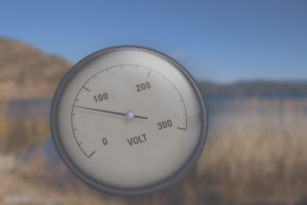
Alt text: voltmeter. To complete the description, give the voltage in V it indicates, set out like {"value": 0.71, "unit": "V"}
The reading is {"value": 70, "unit": "V"}
